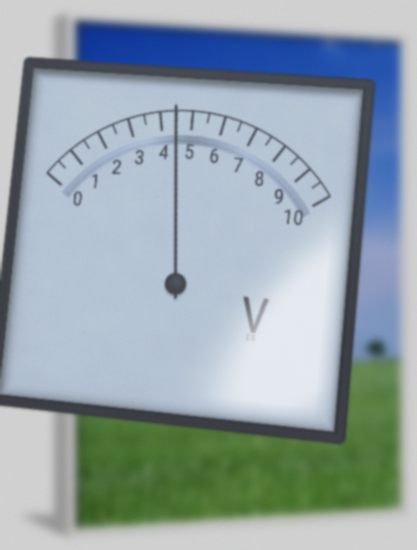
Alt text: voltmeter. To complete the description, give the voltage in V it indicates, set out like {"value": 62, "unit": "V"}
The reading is {"value": 4.5, "unit": "V"}
